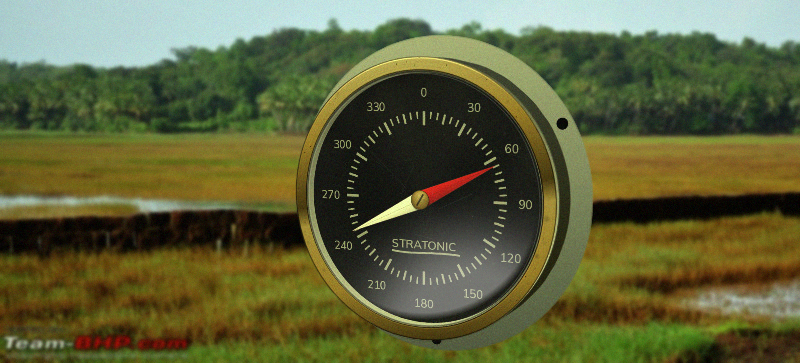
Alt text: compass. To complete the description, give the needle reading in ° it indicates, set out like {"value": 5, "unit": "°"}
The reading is {"value": 65, "unit": "°"}
